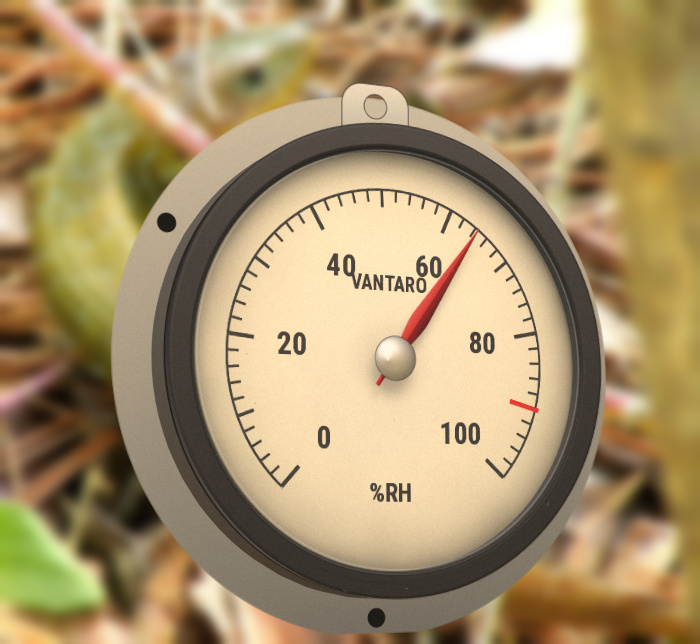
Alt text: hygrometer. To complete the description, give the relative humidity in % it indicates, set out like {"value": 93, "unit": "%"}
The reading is {"value": 64, "unit": "%"}
